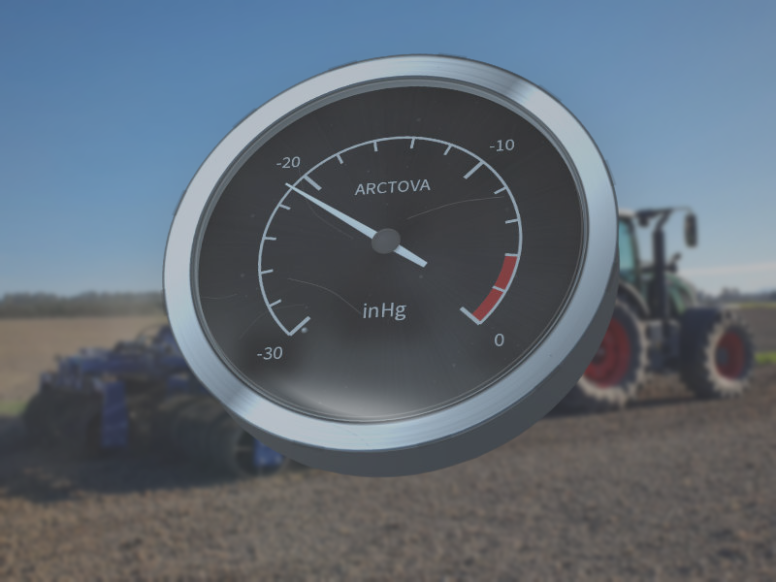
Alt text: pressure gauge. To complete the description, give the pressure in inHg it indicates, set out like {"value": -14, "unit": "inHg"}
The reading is {"value": -21, "unit": "inHg"}
